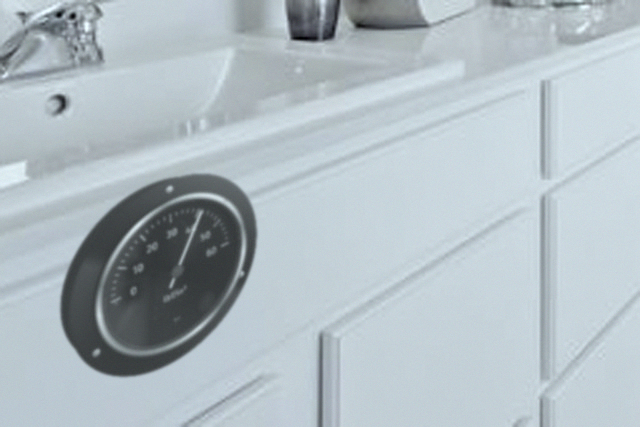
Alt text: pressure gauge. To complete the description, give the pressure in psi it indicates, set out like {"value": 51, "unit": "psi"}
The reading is {"value": 40, "unit": "psi"}
